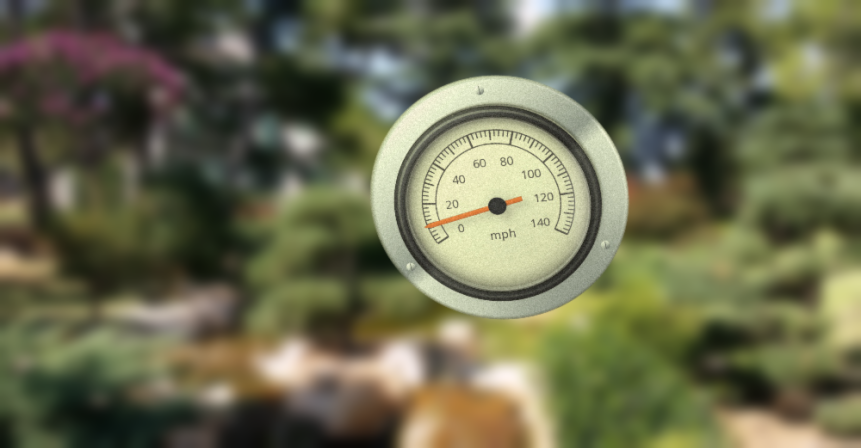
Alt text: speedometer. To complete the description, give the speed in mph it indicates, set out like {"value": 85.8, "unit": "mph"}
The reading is {"value": 10, "unit": "mph"}
